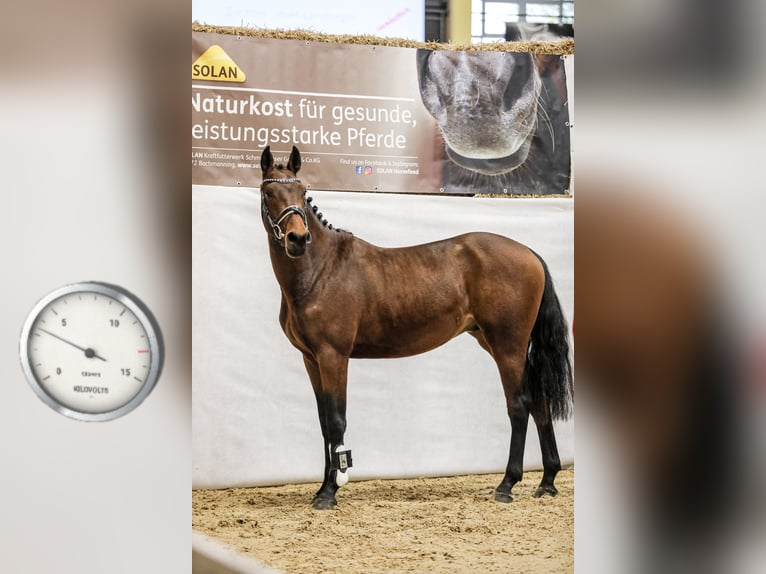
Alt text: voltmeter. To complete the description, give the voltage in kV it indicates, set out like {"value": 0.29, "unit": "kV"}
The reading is {"value": 3.5, "unit": "kV"}
